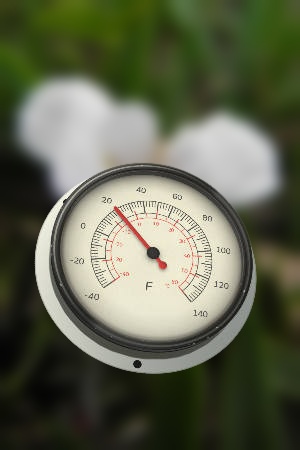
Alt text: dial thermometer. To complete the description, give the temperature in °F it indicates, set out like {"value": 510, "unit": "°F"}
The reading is {"value": 20, "unit": "°F"}
